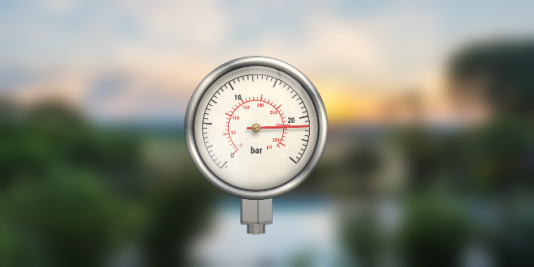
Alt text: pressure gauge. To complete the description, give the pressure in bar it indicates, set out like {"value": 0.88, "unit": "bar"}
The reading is {"value": 21, "unit": "bar"}
